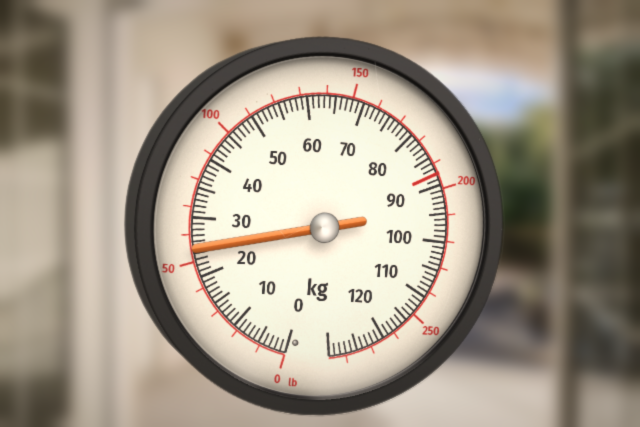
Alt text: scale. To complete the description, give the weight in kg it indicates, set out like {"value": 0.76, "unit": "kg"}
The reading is {"value": 25, "unit": "kg"}
